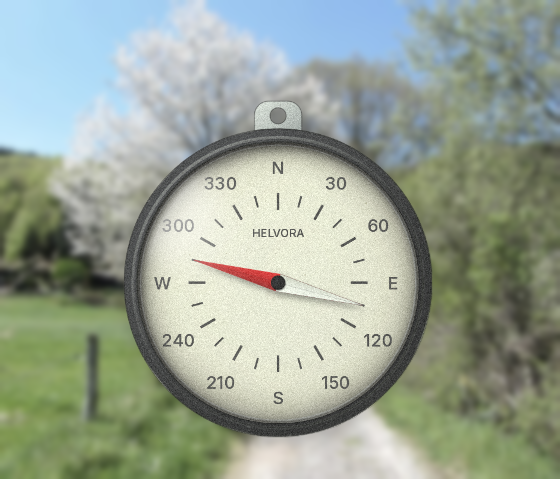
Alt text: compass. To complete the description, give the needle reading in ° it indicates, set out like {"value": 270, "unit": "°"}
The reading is {"value": 285, "unit": "°"}
